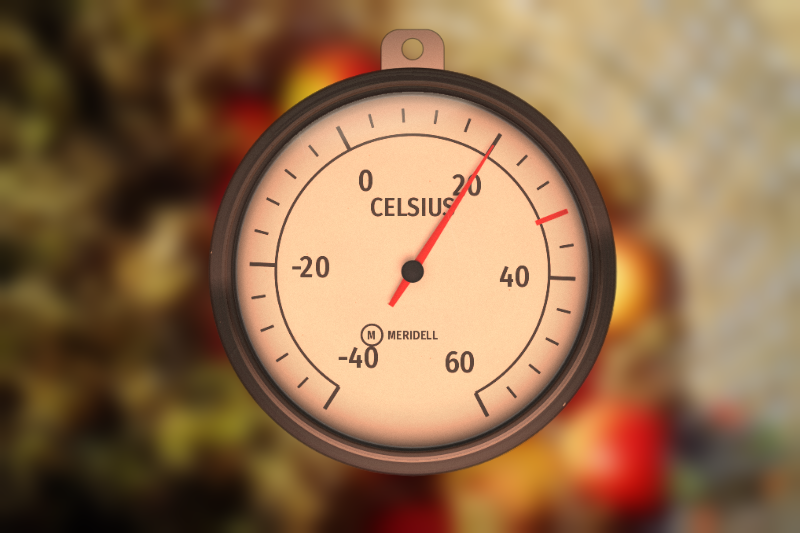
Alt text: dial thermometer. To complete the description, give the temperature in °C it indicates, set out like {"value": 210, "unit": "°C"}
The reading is {"value": 20, "unit": "°C"}
